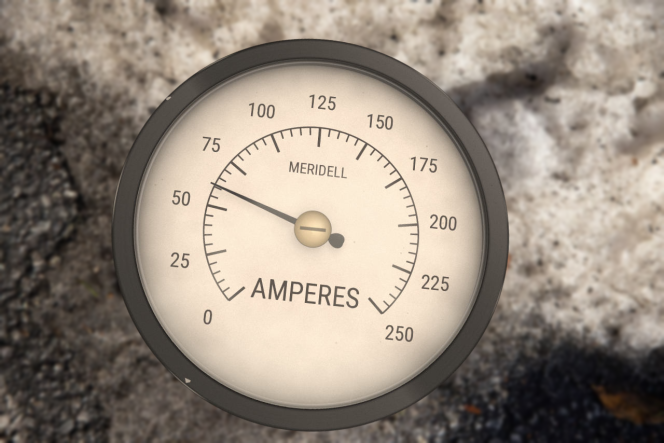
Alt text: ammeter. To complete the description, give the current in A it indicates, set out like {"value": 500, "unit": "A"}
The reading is {"value": 60, "unit": "A"}
